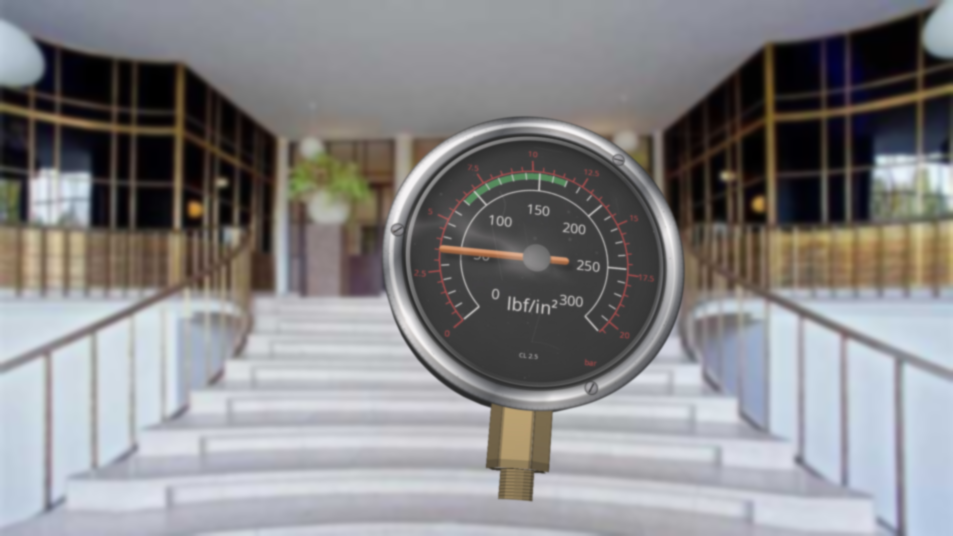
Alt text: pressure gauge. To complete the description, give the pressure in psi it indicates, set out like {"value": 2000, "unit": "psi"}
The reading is {"value": 50, "unit": "psi"}
